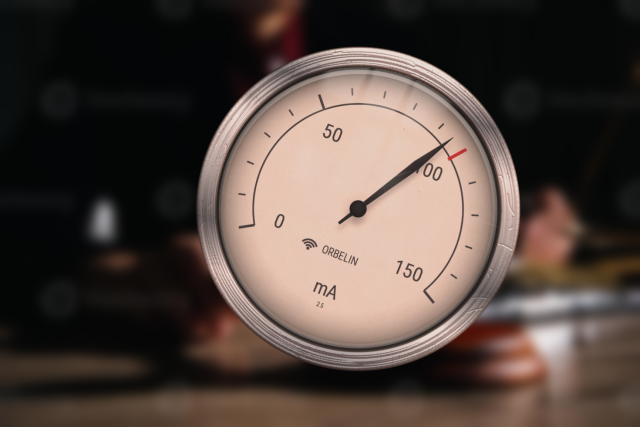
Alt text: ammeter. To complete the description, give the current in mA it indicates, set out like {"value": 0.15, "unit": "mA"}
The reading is {"value": 95, "unit": "mA"}
